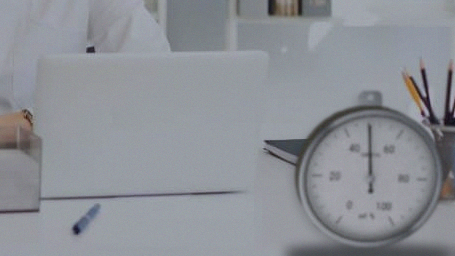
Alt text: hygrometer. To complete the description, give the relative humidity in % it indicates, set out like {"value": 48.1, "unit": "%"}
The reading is {"value": 48, "unit": "%"}
